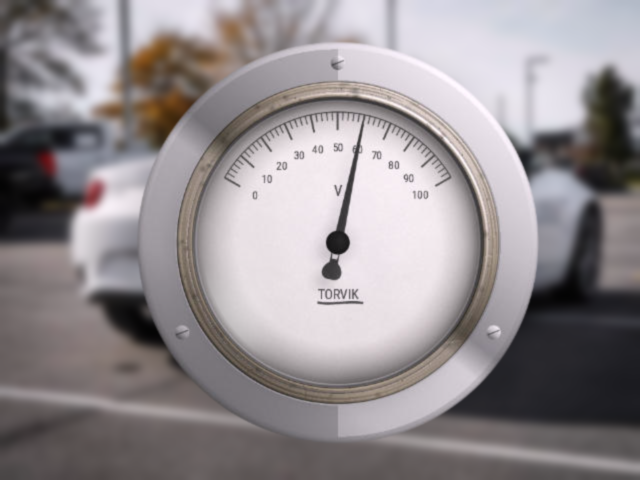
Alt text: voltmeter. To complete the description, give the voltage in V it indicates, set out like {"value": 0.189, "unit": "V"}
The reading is {"value": 60, "unit": "V"}
